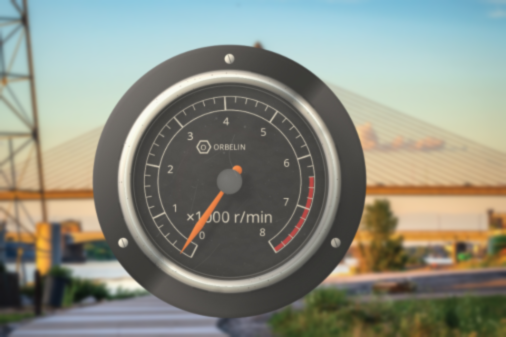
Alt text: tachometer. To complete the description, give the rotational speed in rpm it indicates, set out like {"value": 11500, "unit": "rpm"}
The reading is {"value": 200, "unit": "rpm"}
